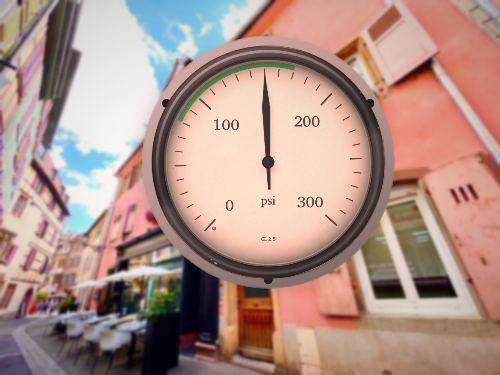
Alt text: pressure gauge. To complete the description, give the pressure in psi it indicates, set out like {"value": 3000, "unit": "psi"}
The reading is {"value": 150, "unit": "psi"}
